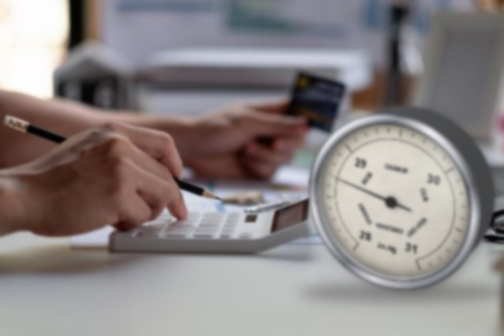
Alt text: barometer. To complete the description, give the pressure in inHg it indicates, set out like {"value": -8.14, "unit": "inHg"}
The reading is {"value": 28.7, "unit": "inHg"}
